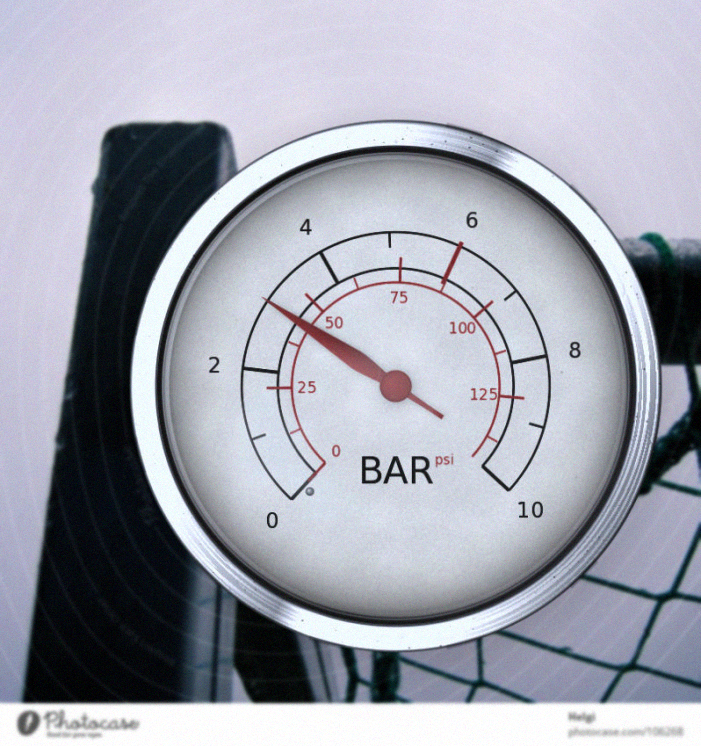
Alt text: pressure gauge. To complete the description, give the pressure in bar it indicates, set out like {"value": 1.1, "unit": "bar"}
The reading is {"value": 3, "unit": "bar"}
